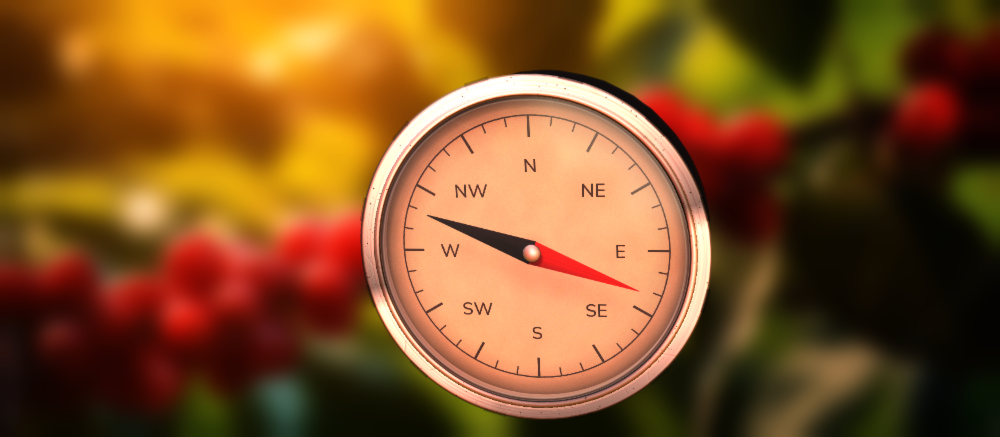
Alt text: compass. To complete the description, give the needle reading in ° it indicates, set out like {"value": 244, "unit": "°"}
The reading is {"value": 110, "unit": "°"}
